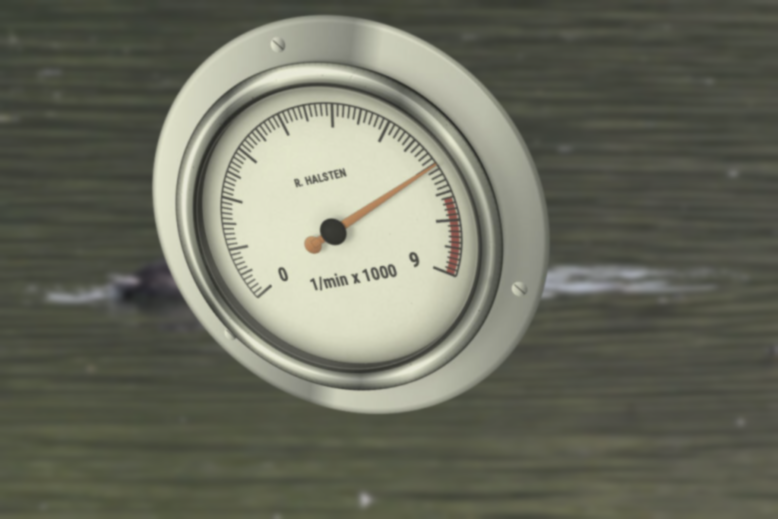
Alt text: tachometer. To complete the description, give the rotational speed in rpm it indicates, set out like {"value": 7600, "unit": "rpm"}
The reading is {"value": 7000, "unit": "rpm"}
